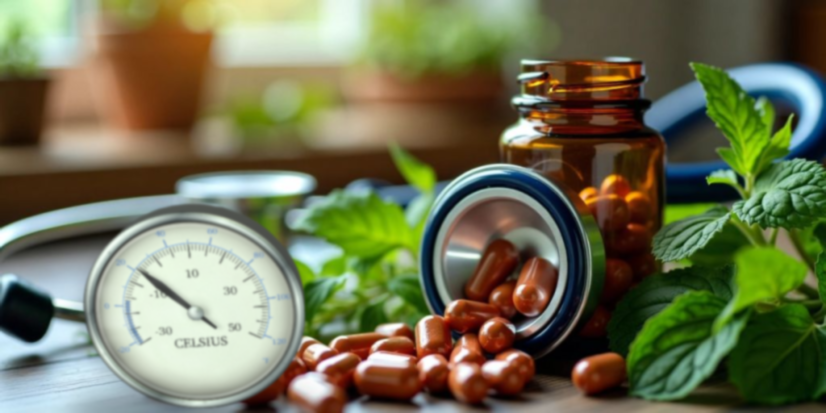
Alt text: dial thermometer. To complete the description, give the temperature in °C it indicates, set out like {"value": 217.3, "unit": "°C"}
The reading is {"value": -5, "unit": "°C"}
